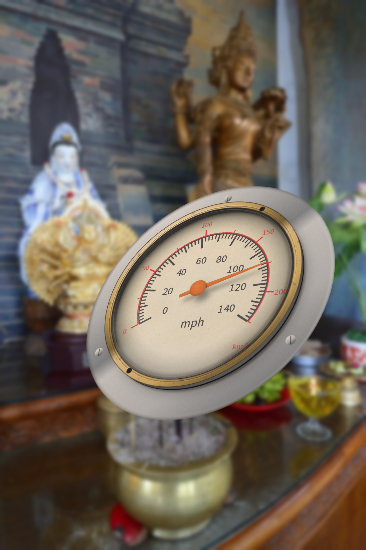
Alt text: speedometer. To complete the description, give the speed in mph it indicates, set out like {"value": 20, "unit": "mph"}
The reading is {"value": 110, "unit": "mph"}
